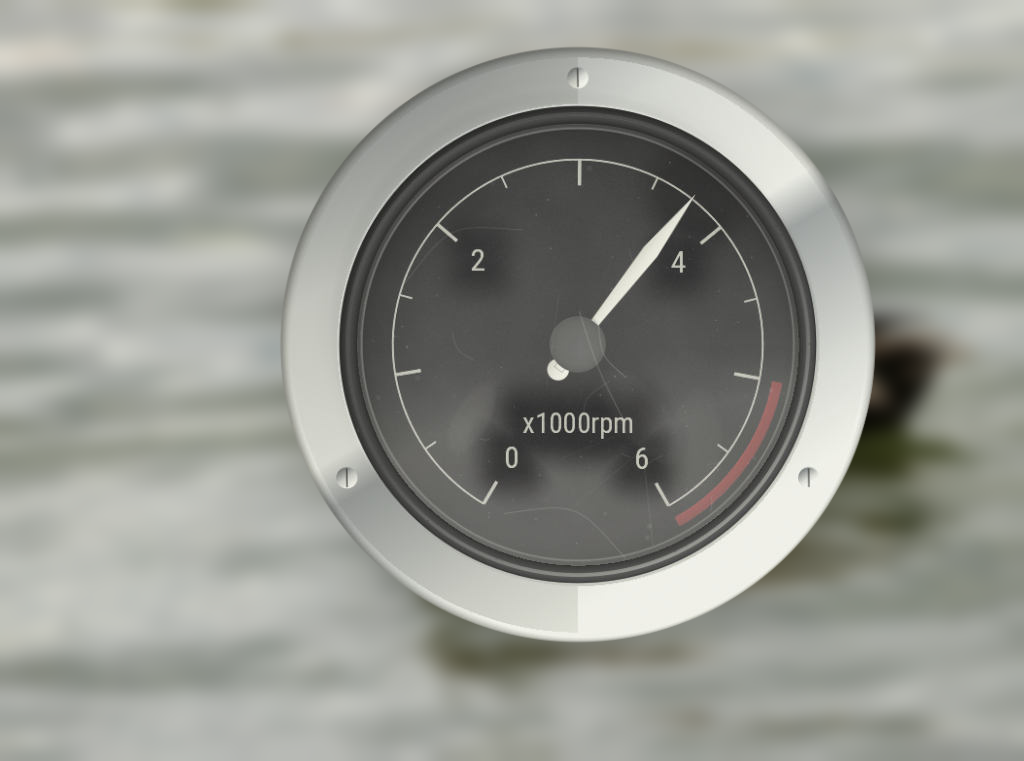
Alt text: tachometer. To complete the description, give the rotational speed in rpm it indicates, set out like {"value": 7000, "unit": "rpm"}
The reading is {"value": 3750, "unit": "rpm"}
